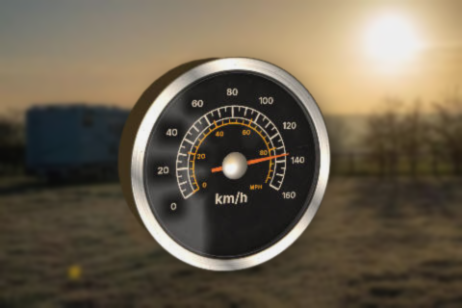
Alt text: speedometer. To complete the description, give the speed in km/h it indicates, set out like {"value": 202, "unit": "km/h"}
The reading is {"value": 135, "unit": "km/h"}
